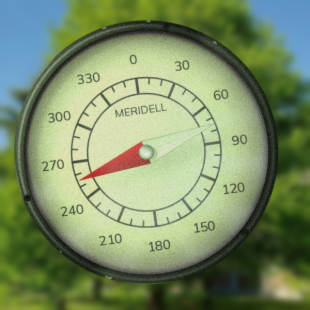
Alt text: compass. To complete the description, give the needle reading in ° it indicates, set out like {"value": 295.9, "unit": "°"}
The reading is {"value": 255, "unit": "°"}
